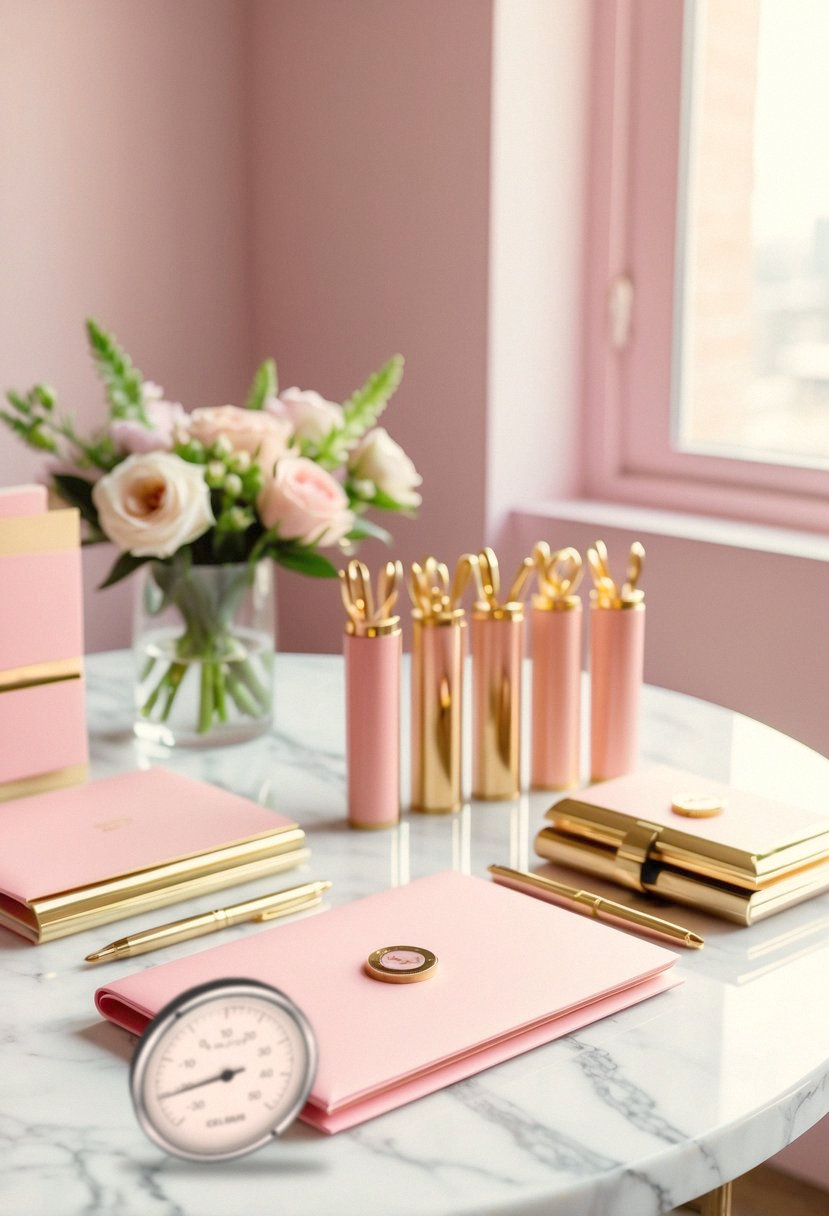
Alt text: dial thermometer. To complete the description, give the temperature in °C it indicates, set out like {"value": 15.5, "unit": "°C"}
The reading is {"value": -20, "unit": "°C"}
